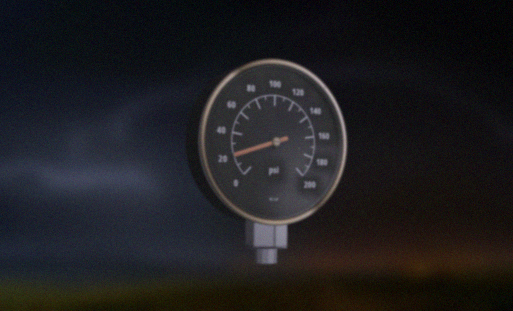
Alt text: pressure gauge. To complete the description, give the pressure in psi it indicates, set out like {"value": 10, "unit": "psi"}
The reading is {"value": 20, "unit": "psi"}
